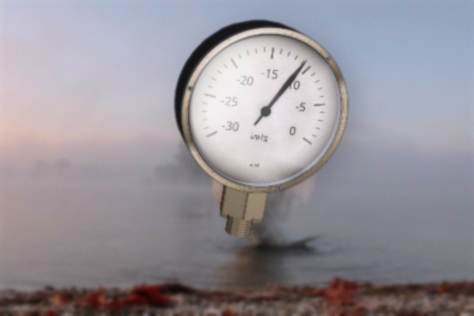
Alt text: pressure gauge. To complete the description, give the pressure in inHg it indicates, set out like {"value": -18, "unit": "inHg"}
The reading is {"value": -11, "unit": "inHg"}
